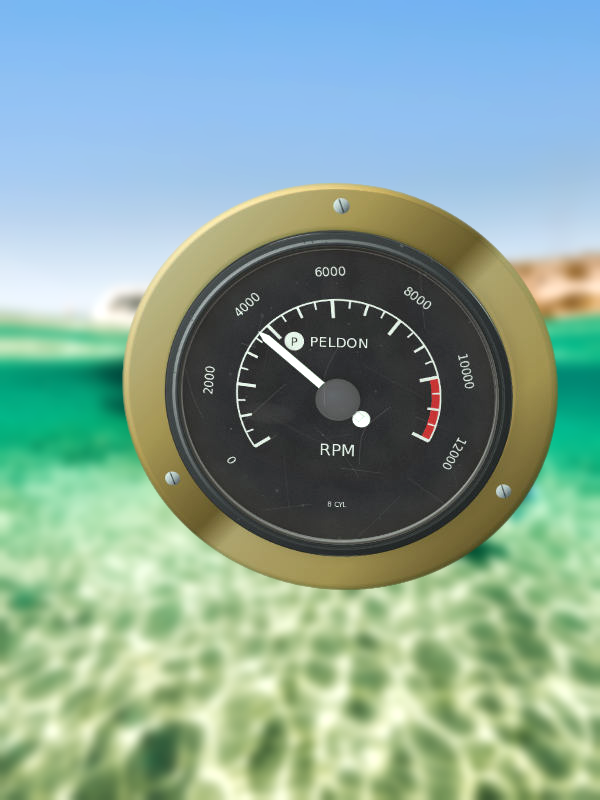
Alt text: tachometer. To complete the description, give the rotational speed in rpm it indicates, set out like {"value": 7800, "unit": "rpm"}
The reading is {"value": 3750, "unit": "rpm"}
